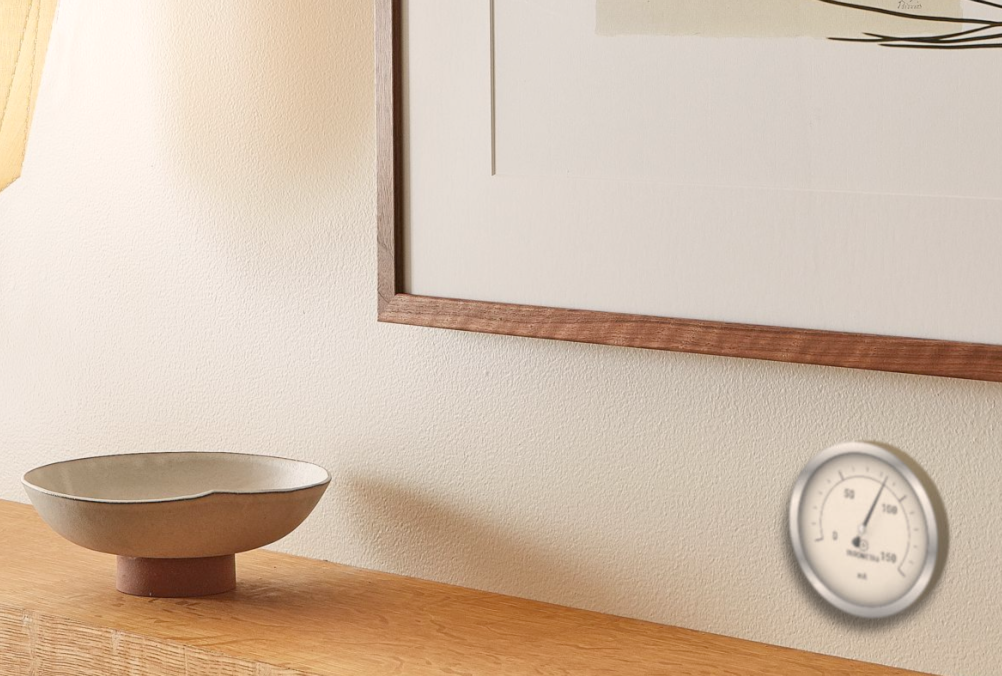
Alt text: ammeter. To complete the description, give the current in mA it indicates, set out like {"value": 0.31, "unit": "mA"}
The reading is {"value": 85, "unit": "mA"}
